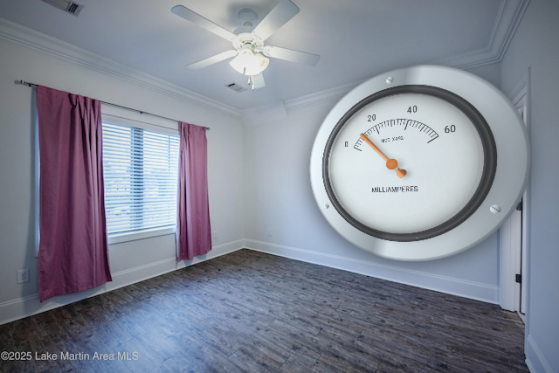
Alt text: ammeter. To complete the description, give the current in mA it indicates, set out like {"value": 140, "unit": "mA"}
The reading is {"value": 10, "unit": "mA"}
